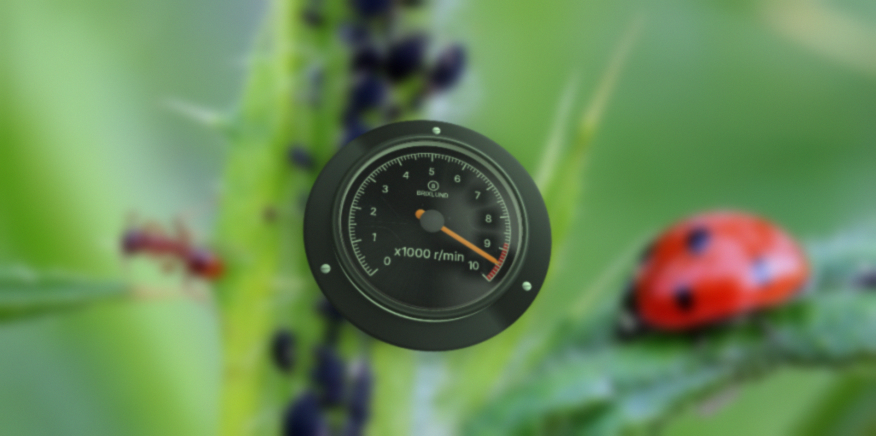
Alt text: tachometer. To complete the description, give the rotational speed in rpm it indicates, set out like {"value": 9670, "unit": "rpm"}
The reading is {"value": 9500, "unit": "rpm"}
